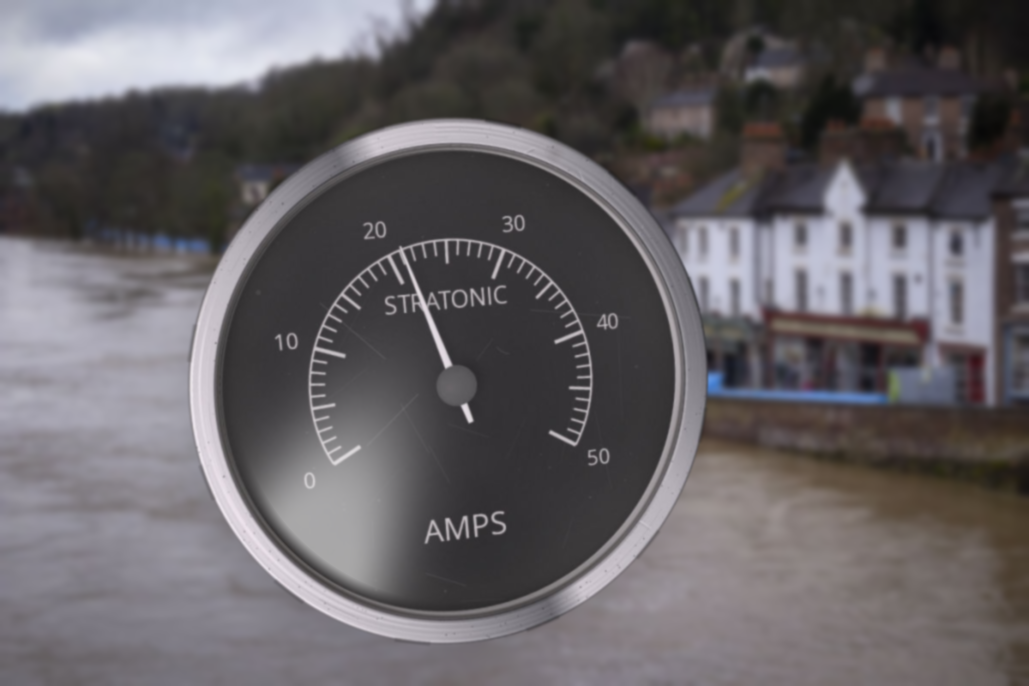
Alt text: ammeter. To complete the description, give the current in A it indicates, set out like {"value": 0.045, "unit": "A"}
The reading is {"value": 21, "unit": "A"}
